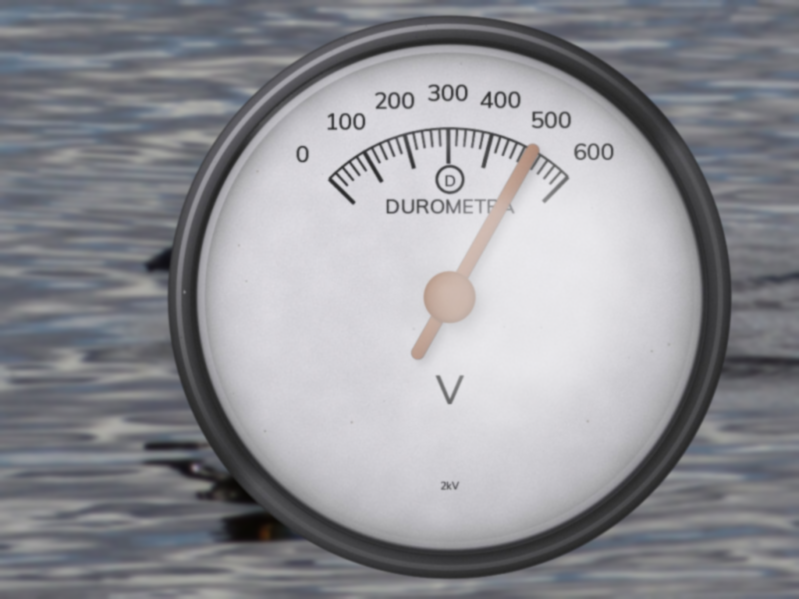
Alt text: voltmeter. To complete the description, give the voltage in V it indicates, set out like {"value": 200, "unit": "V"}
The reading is {"value": 500, "unit": "V"}
